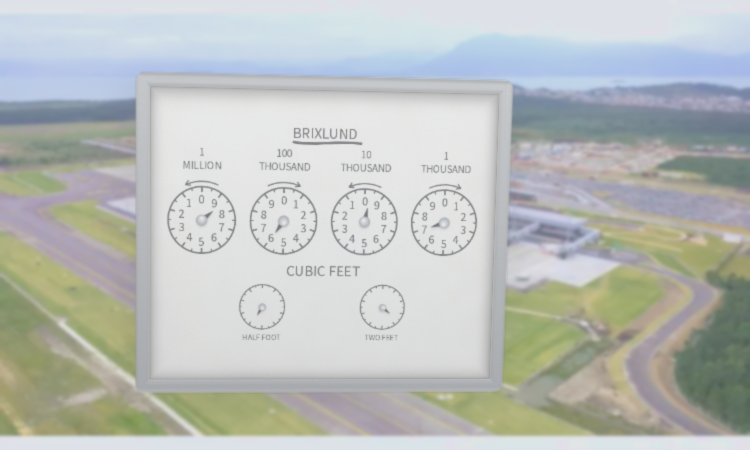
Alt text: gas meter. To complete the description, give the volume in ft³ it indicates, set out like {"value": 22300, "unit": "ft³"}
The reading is {"value": 859700, "unit": "ft³"}
